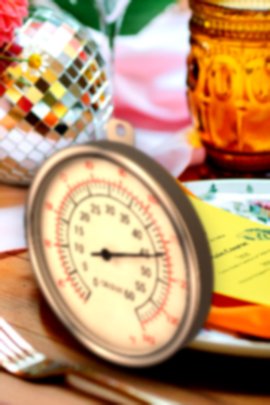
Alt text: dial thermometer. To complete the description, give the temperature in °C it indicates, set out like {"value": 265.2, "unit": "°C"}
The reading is {"value": 45, "unit": "°C"}
